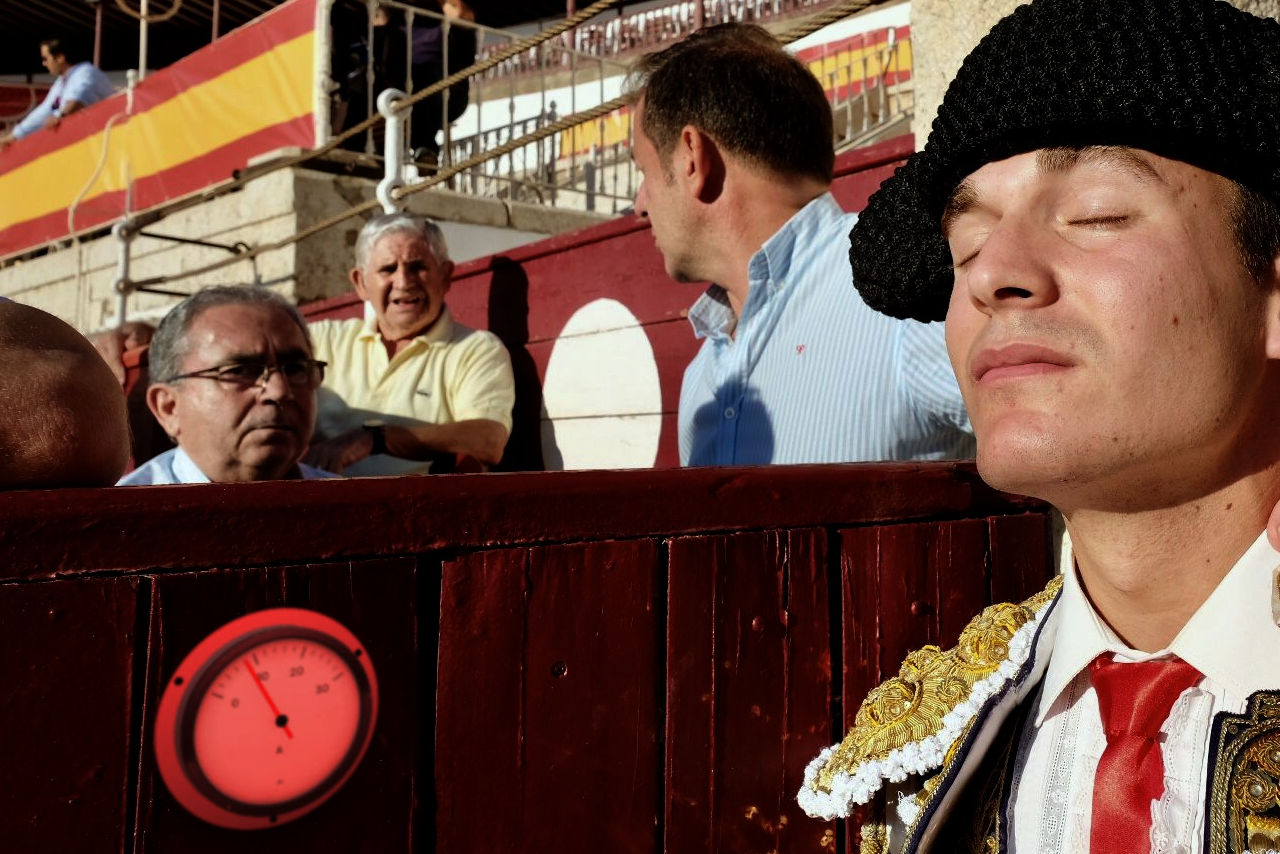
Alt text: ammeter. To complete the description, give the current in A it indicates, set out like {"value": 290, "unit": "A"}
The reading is {"value": 8, "unit": "A"}
